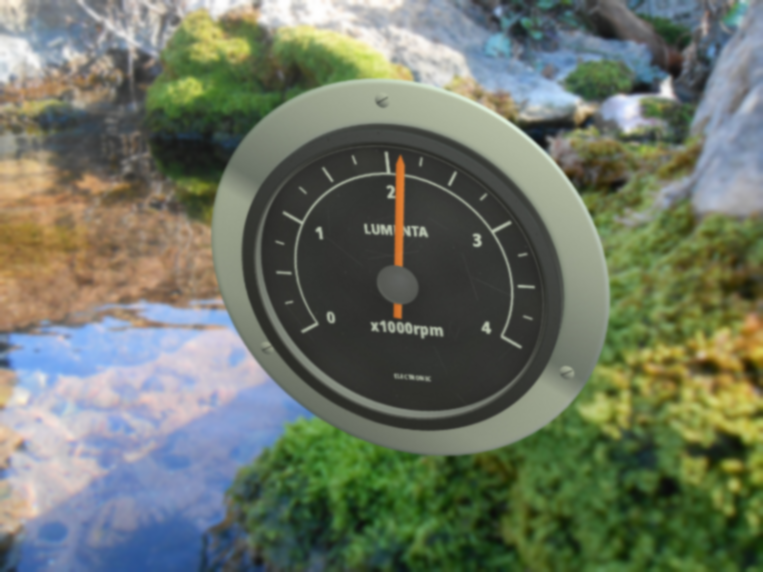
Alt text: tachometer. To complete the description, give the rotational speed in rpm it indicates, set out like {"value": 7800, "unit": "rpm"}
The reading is {"value": 2125, "unit": "rpm"}
